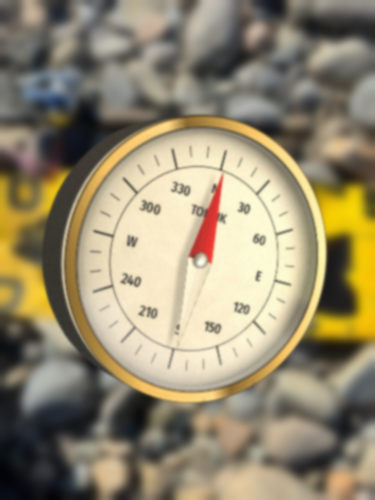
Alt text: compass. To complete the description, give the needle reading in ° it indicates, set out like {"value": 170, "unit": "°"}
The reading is {"value": 0, "unit": "°"}
